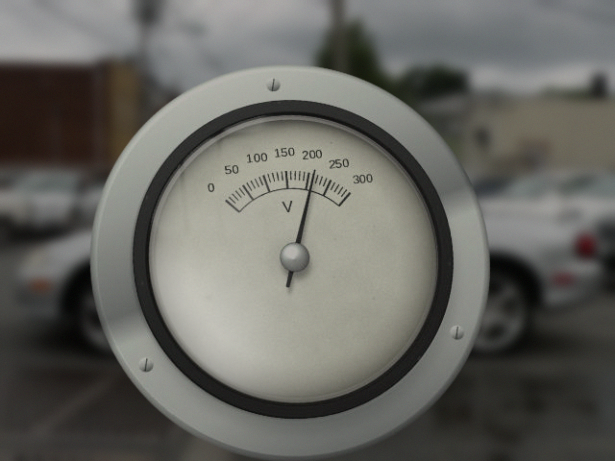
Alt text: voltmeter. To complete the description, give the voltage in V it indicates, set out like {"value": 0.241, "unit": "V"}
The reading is {"value": 210, "unit": "V"}
